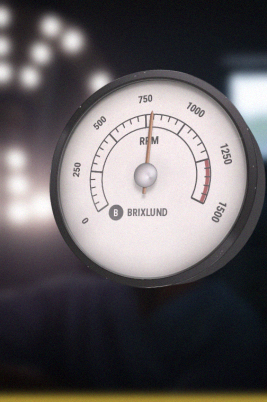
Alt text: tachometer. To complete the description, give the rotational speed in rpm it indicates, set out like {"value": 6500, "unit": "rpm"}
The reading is {"value": 800, "unit": "rpm"}
